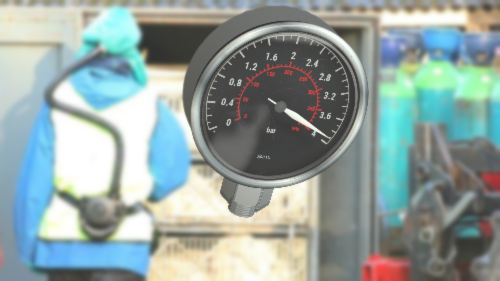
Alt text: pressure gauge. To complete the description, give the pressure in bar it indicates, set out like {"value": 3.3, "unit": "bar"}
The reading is {"value": 3.9, "unit": "bar"}
